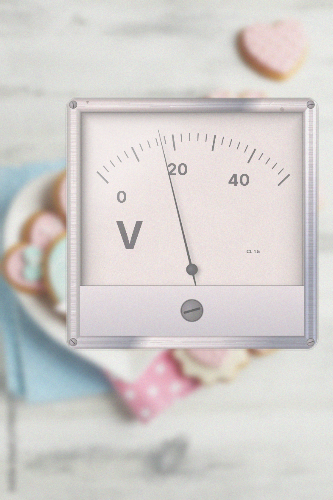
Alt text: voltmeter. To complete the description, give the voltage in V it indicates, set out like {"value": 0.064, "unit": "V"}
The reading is {"value": 17, "unit": "V"}
